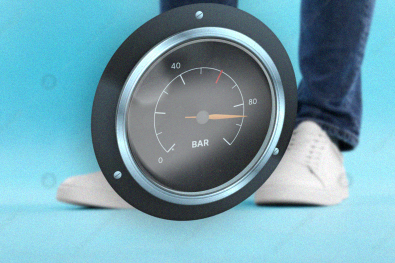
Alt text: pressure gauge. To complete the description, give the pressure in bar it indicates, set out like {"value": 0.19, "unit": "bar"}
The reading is {"value": 85, "unit": "bar"}
